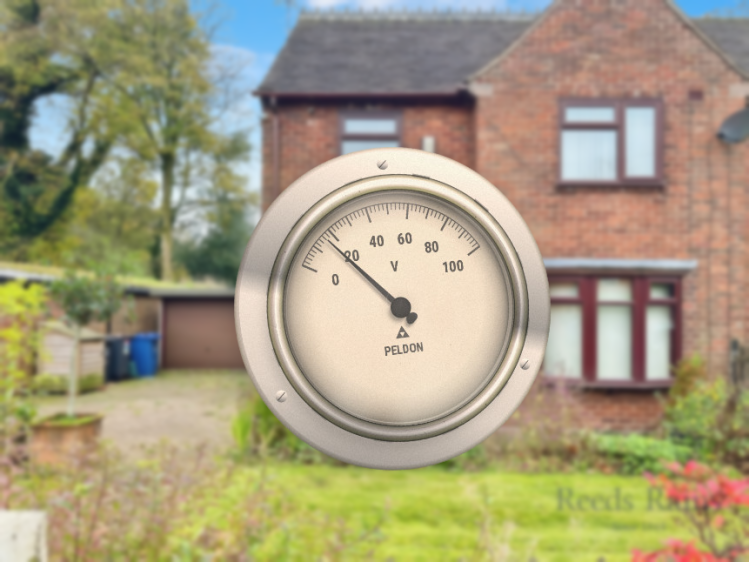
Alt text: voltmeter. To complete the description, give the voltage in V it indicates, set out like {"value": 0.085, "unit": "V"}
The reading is {"value": 16, "unit": "V"}
